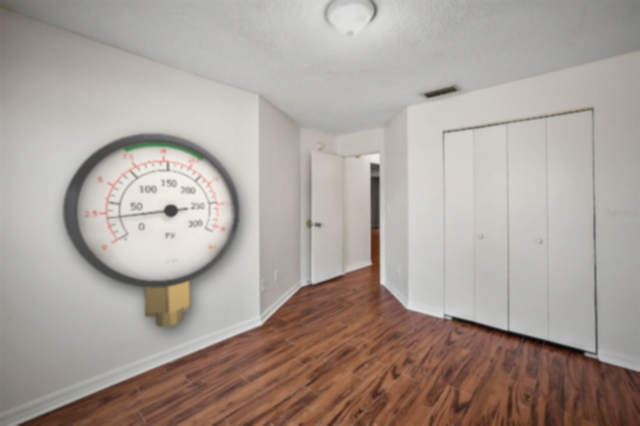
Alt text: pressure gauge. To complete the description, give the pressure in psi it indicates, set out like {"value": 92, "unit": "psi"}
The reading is {"value": 30, "unit": "psi"}
